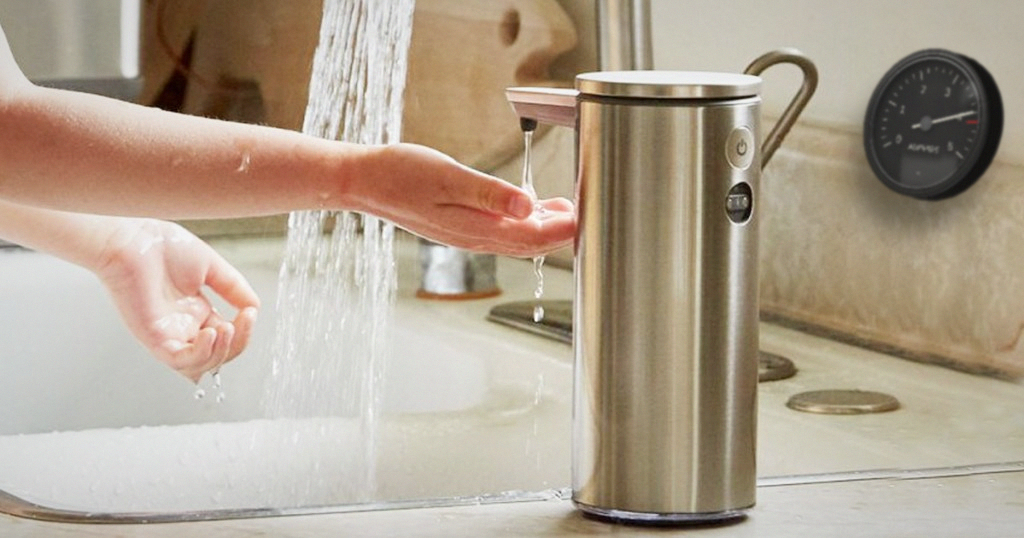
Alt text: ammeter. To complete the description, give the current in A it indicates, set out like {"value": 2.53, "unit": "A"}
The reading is {"value": 4, "unit": "A"}
